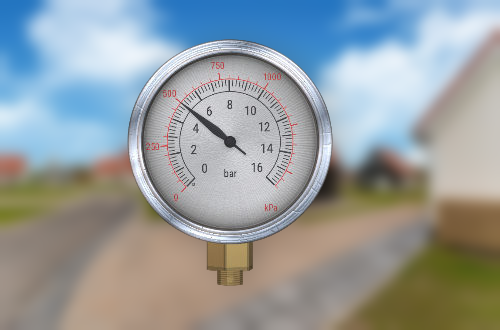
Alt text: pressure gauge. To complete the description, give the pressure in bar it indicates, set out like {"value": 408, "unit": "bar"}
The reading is {"value": 5, "unit": "bar"}
